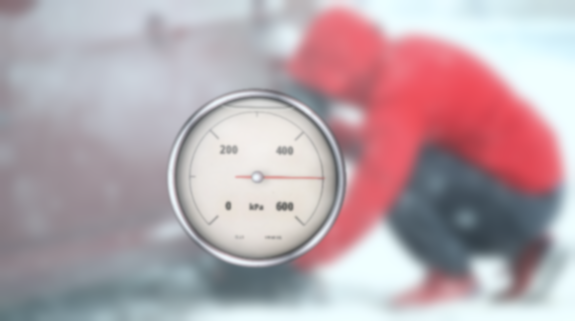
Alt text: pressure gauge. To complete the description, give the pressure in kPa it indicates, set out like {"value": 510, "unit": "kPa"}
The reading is {"value": 500, "unit": "kPa"}
